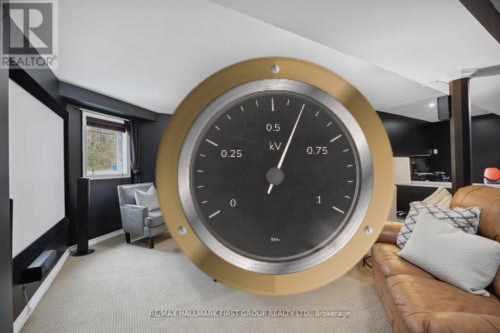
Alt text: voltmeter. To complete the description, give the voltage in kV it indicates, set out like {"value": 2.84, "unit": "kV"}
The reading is {"value": 0.6, "unit": "kV"}
